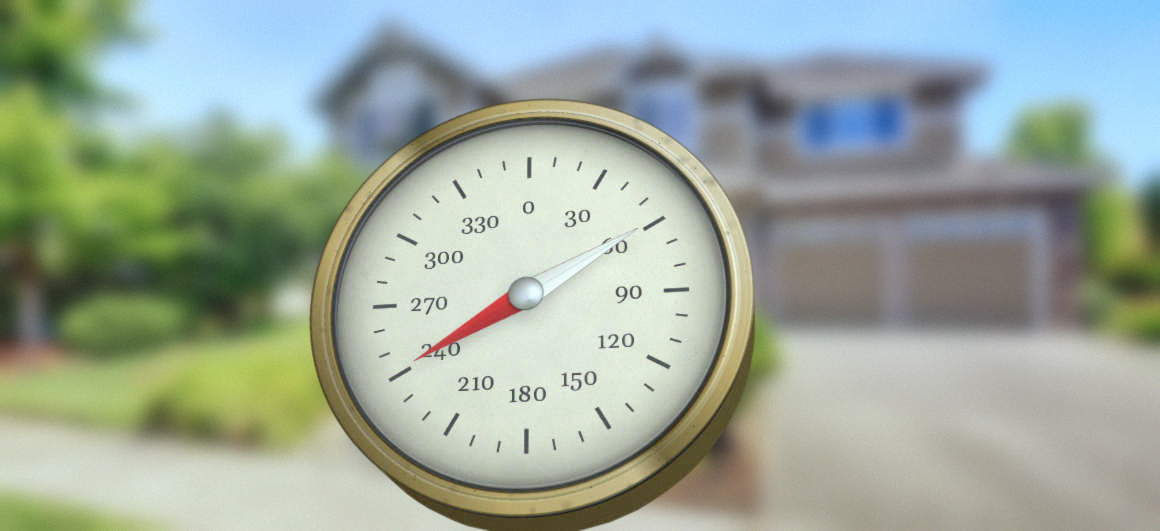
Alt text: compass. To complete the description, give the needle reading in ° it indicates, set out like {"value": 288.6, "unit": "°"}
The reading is {"value": 240, "unit": "°"}
